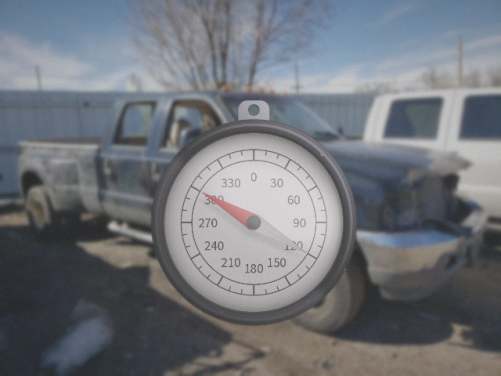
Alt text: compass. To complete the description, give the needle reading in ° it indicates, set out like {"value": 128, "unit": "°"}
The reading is {"value": 300, "unit": "°"}
